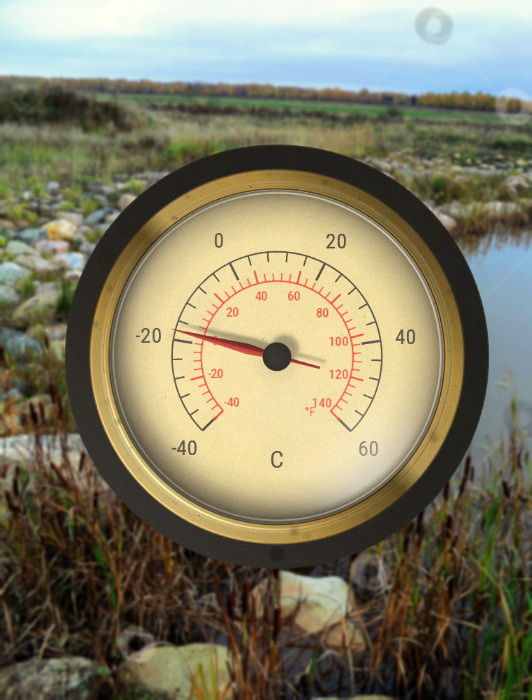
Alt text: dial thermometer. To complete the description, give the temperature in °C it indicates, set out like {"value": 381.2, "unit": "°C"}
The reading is {"value": -18, "unit": "°C"}
